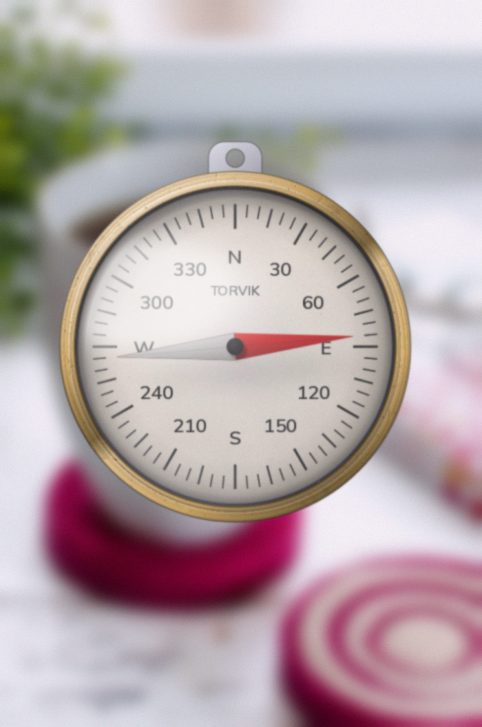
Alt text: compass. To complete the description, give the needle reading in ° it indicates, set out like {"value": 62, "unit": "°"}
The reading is {"value": 85, "unit": "°"}
